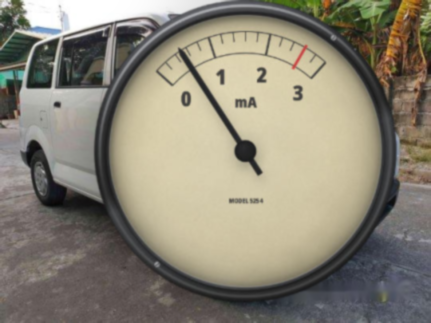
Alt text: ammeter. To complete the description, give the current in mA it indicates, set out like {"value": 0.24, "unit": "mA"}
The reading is {"value": 0.5, "unit": "mA"}
